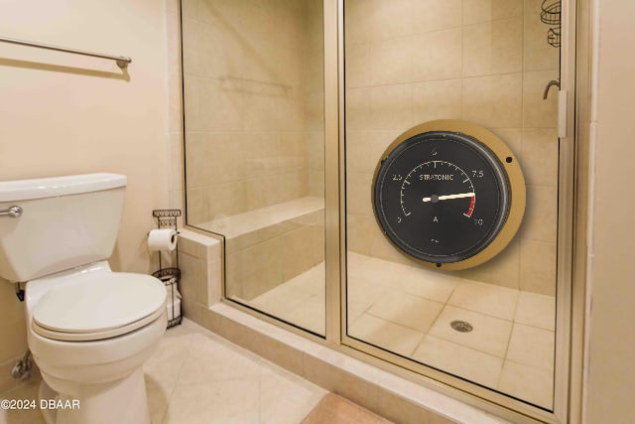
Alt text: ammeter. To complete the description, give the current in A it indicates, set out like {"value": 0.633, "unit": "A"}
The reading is {"value": 8.5, "unit": "A"}
